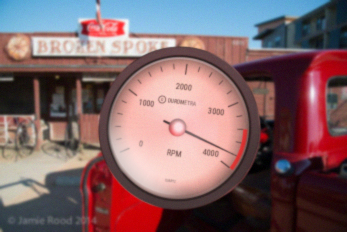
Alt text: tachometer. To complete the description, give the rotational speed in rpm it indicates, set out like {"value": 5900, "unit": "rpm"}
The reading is {"value": 3800, "unit": "rpm"}
